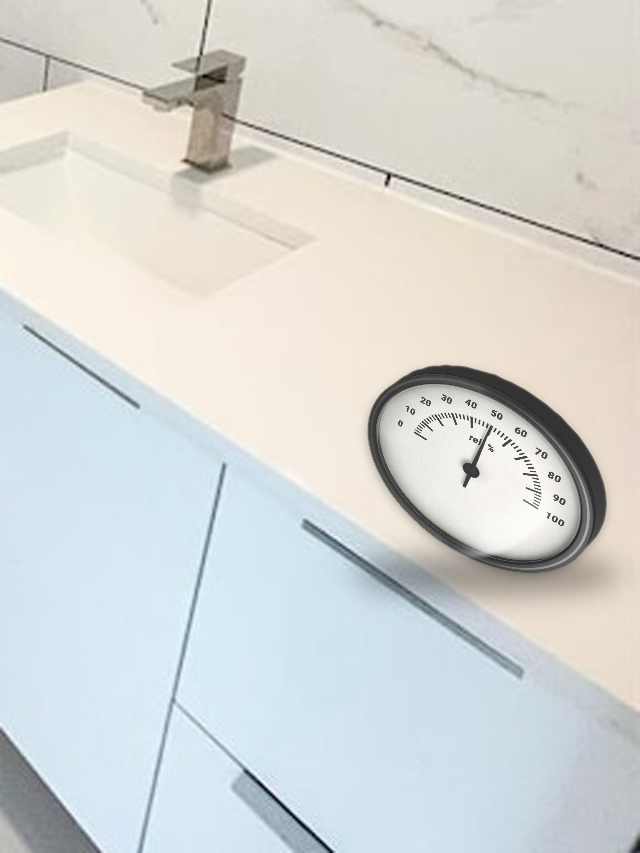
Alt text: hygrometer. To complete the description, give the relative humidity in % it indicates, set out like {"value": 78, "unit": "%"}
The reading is {"value": 50, "unit": "%"}
